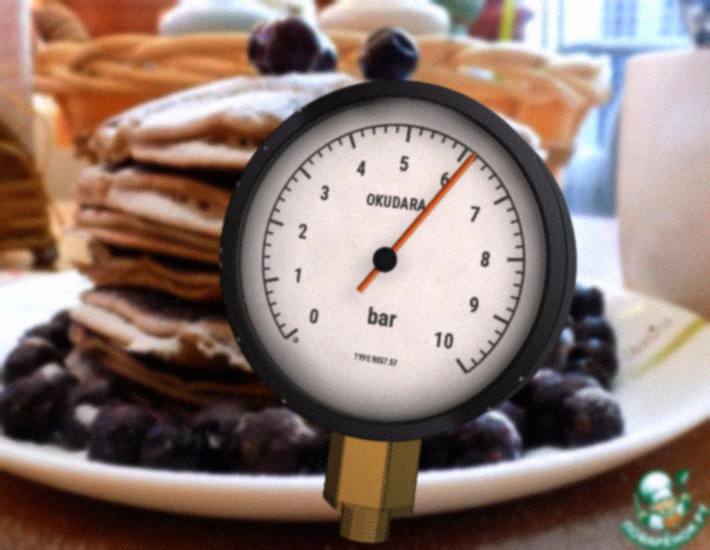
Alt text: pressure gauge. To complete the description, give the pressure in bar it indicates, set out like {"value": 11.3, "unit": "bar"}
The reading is {"value": 6.2, "unit": "bar"}
